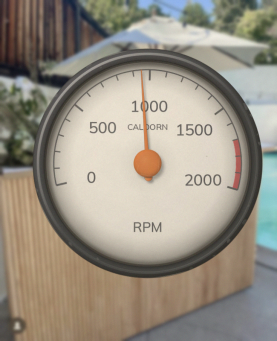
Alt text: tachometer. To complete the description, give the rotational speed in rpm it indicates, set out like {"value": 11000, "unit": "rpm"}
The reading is {"value": 950, "unit": "rpm"}
